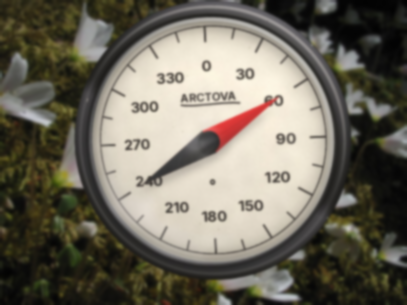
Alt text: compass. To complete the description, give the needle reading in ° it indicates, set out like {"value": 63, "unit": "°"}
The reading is {"value": 60, "unit": "°"}
